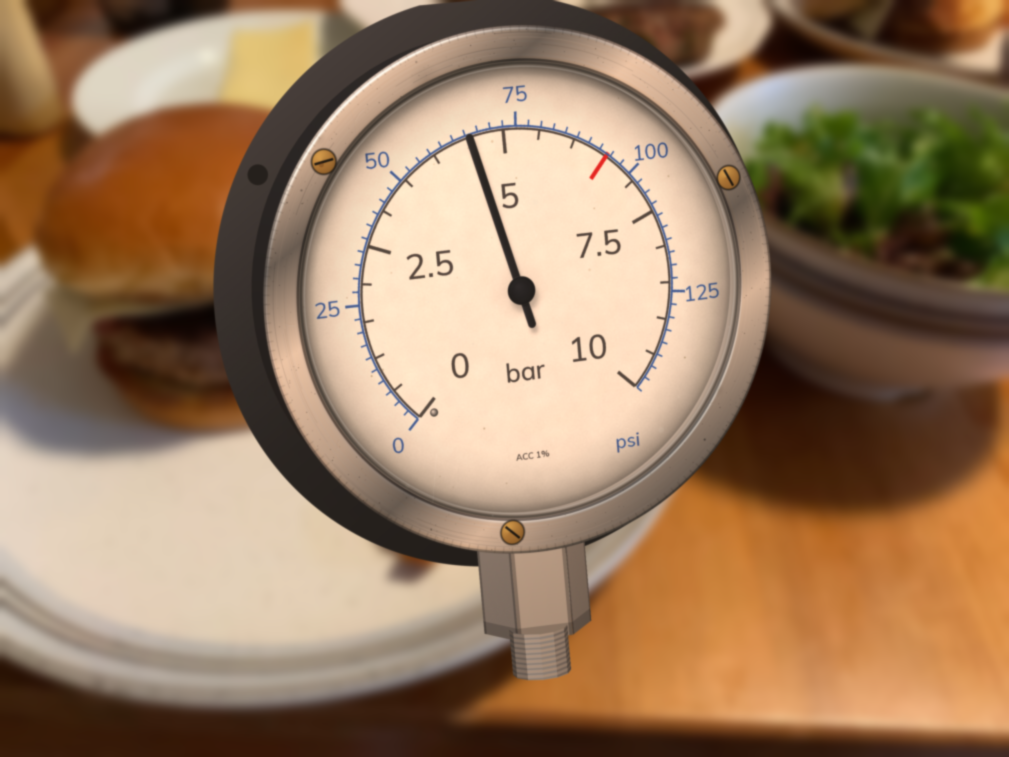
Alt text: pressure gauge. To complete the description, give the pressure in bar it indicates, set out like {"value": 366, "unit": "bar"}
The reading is {"value": 4.5, "unit": "bar"}
